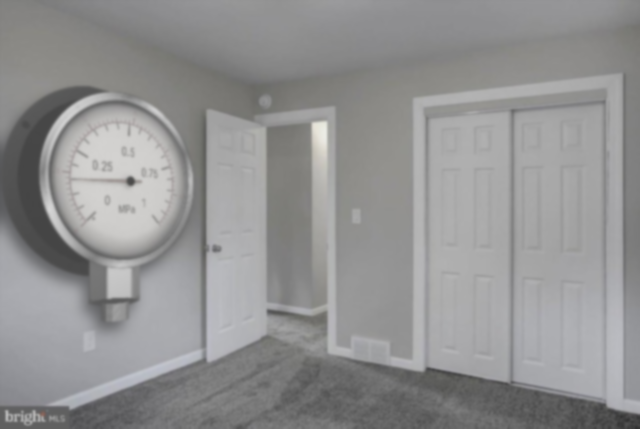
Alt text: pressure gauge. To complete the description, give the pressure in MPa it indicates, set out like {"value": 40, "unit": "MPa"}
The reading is {"value": 0.15, "unit": "MPa"}
